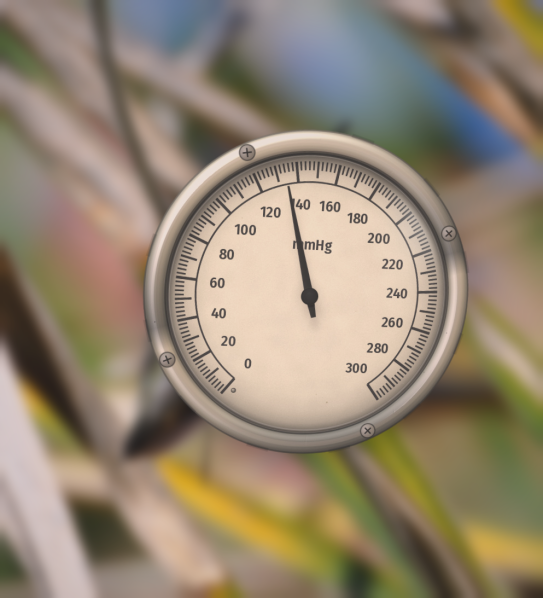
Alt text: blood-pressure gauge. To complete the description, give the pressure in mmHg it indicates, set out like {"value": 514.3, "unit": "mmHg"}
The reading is {"value": 134, "unit": "mmHg"}
